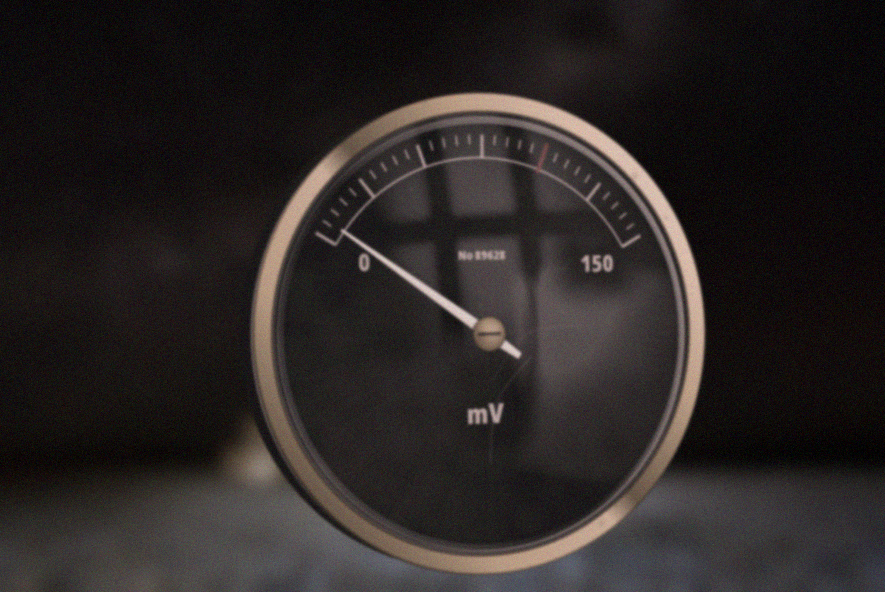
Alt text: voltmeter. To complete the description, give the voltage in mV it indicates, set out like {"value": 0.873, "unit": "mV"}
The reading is {"value": 5, "unit": "mV"}
